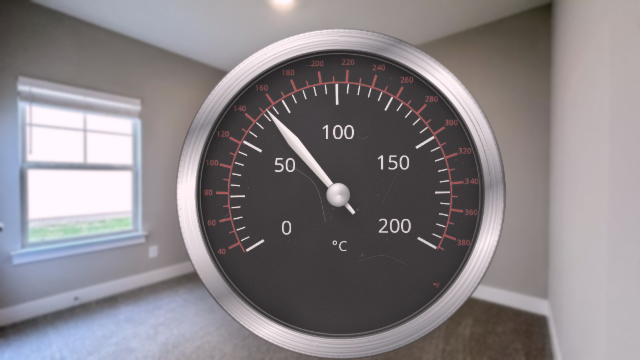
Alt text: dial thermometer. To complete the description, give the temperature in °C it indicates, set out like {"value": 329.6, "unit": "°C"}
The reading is {"value": 67.5, "unit": "°C"}
